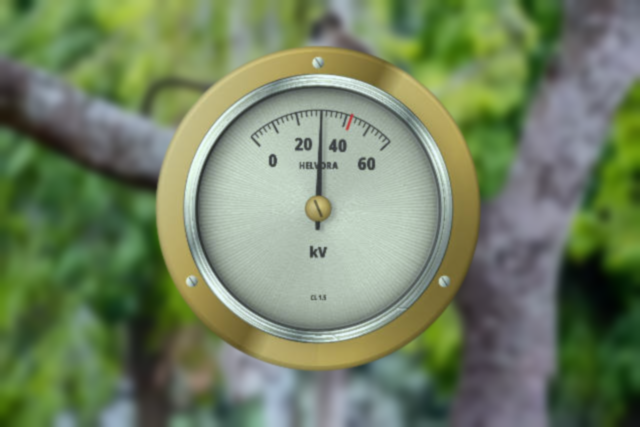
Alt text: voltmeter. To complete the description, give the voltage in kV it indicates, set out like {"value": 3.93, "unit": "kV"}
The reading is {"value": 30, "unit": "kV"}
